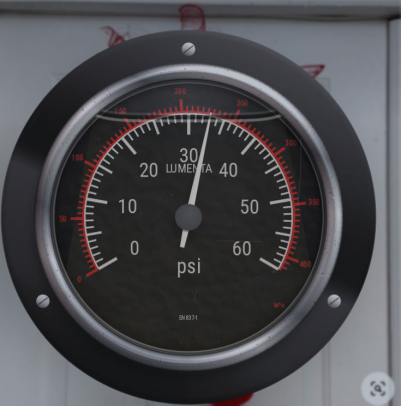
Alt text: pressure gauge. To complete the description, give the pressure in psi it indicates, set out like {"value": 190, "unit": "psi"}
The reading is {"value": 33, "unit": "psi"}
